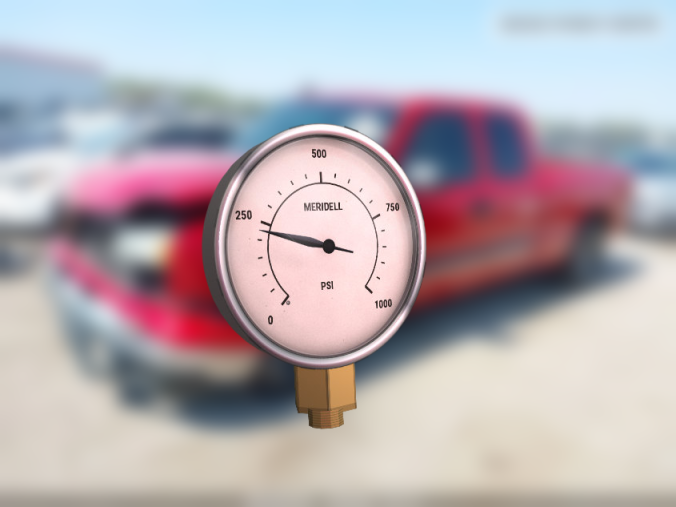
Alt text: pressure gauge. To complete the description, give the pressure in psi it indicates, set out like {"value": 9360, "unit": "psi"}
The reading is {"value": 225, "unit": "psi"}
